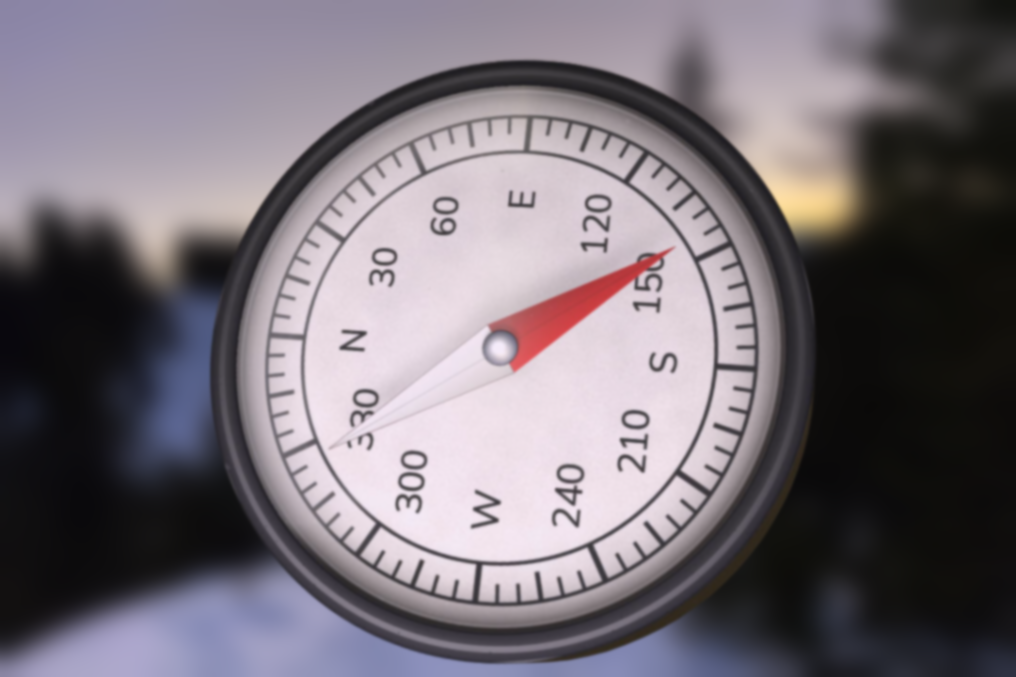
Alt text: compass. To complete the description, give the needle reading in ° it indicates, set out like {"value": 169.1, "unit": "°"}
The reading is {"value": 145, "unit": "°"}
